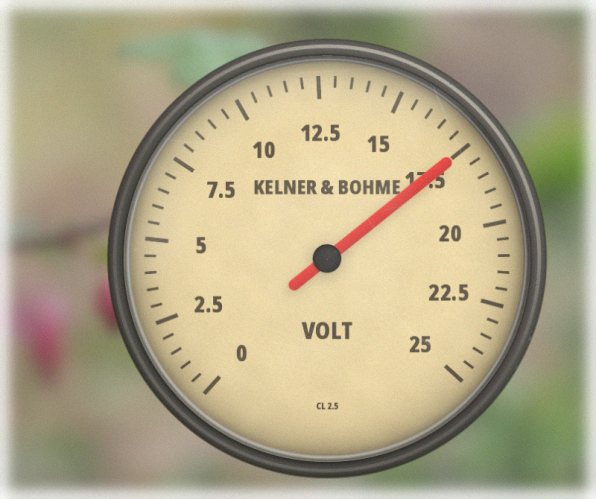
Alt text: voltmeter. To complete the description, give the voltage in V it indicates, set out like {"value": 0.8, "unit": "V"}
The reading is {"value": 17.5, "unit": "V"}
